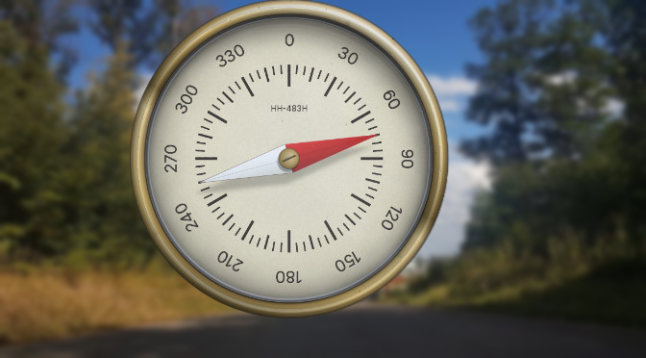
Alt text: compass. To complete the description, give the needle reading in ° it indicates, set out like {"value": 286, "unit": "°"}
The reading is {"value": 75, "unit": "°"}
